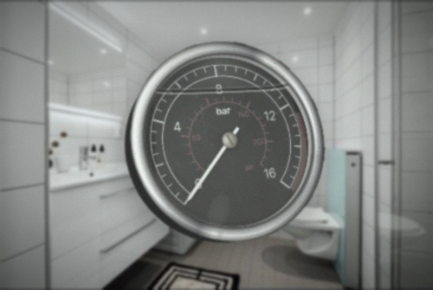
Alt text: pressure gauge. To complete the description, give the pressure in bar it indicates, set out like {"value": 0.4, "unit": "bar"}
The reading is {"value": 0, "unit": "bar"}
